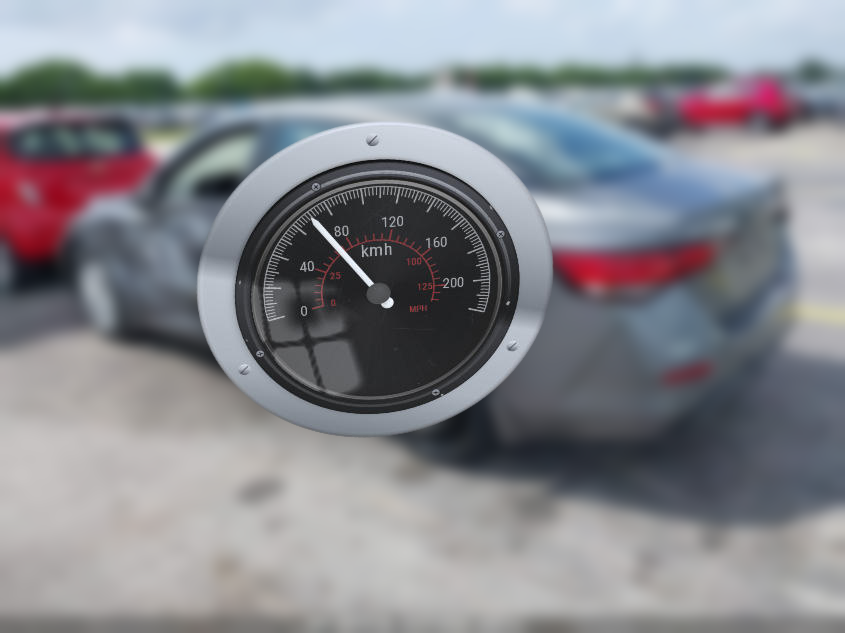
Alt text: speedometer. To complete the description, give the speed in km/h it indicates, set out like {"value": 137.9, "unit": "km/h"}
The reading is {"value": 70, "unit": "km/h"}
